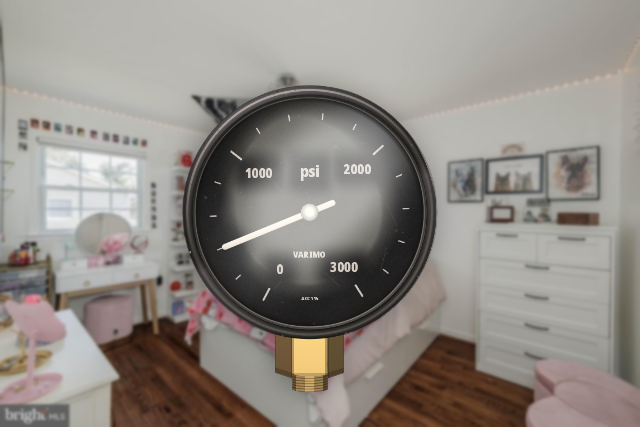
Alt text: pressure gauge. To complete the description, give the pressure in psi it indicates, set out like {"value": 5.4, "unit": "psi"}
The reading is {"value": 400, "unit": "psi"}
